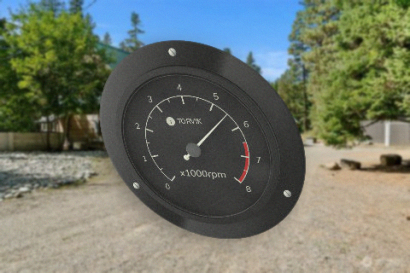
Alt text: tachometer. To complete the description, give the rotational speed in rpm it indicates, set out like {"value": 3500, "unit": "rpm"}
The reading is {"value": 5500, "unit": "rpm"}
